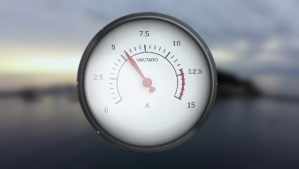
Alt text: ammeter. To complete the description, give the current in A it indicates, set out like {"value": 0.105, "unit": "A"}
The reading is {"value": 5.5, "unit": "A"}
